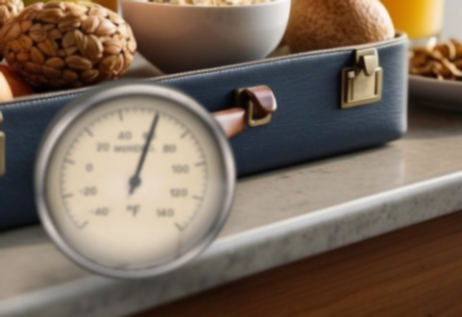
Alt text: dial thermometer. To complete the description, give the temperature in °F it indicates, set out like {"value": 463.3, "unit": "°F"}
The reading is {"value": 60, "unit": "°F"}
